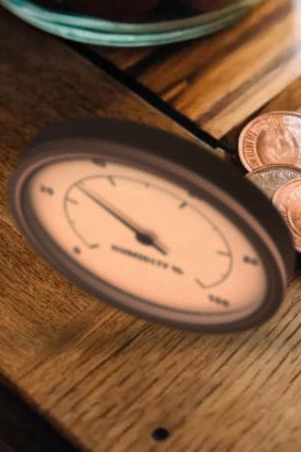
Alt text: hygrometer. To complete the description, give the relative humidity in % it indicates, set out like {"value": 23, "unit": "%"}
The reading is {"value": 30, "unit": "%"}
